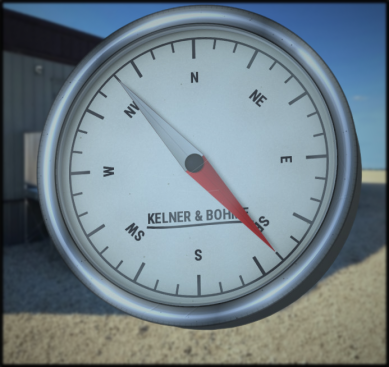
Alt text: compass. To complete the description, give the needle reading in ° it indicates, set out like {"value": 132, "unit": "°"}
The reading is {"value": 140, "unit": "°"}
